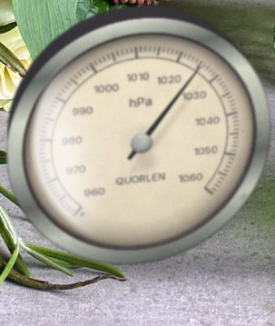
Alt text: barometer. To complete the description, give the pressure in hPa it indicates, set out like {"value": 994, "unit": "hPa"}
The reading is {"value": 1025, "unit": "hPa"}
